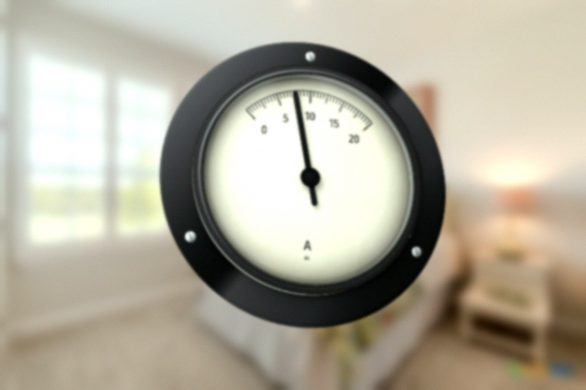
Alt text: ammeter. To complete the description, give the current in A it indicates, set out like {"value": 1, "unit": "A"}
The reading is {"value": 7.5, "unit": "A"}
